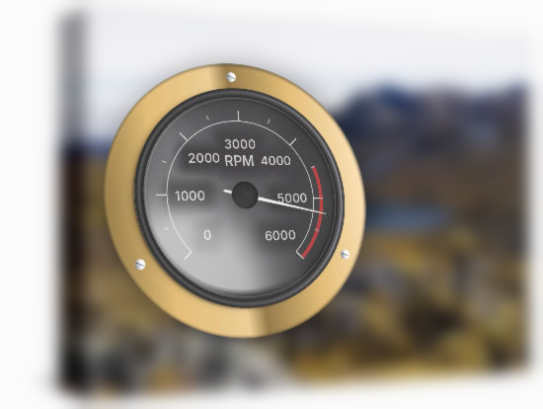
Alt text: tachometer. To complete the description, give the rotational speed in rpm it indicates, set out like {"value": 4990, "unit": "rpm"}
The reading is {"value": 5250, "unit": "rpm"}
